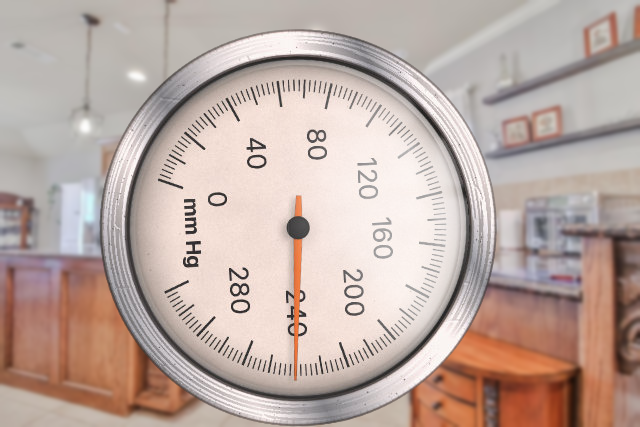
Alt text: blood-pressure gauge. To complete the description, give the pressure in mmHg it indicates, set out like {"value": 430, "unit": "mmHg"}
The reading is {"value": 240, "unit": "mmHg"}
